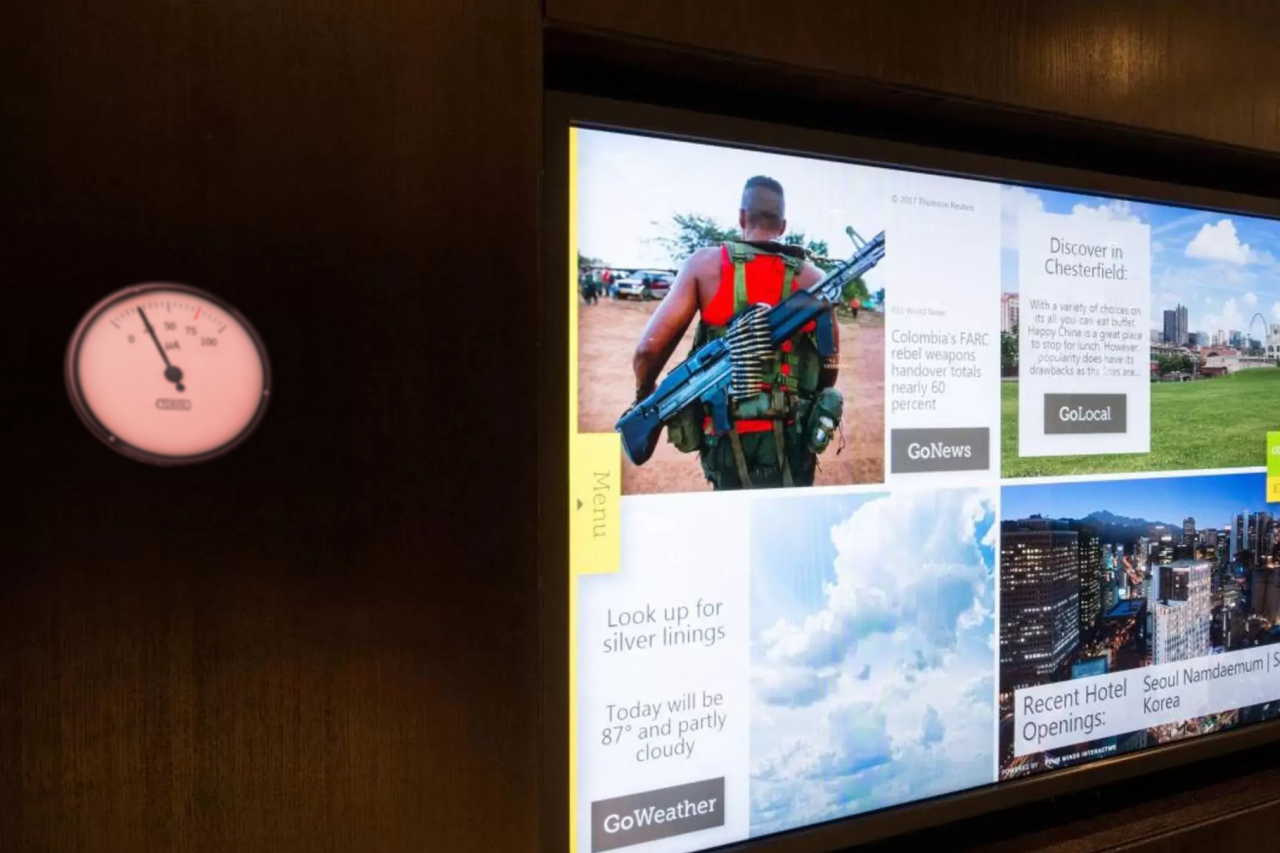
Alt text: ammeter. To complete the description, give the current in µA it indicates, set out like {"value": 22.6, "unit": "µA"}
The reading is {"value": 25, "unit": "µA"}
